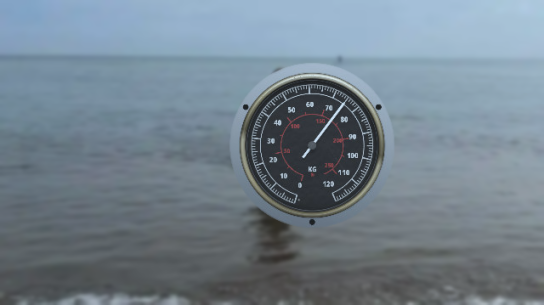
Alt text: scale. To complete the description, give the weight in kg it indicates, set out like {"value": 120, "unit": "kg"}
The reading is {"value": 75, "unit": "kg"}
